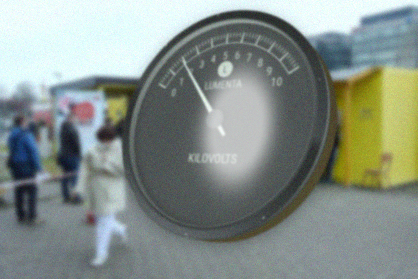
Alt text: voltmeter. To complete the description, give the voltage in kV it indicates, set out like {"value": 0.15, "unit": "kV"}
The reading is {"value": 2, "unit": "kV"}
